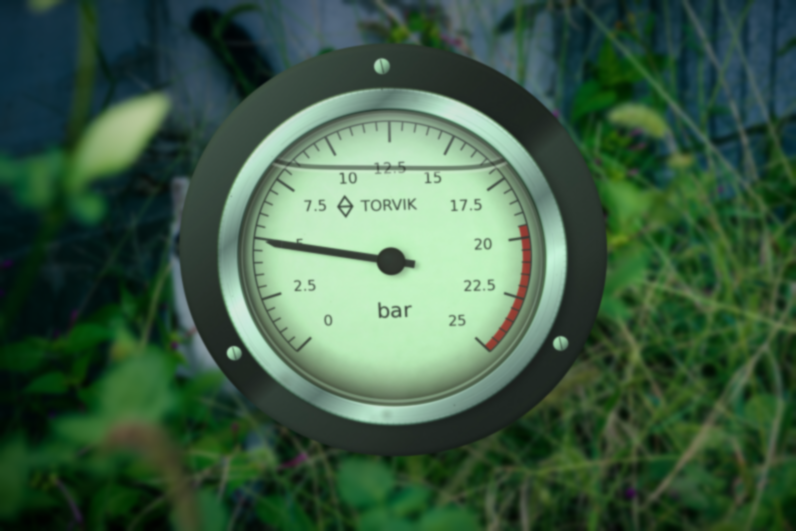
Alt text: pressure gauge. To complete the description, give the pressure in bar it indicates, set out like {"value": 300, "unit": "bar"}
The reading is {"value": 5, "unit": "bar"}
